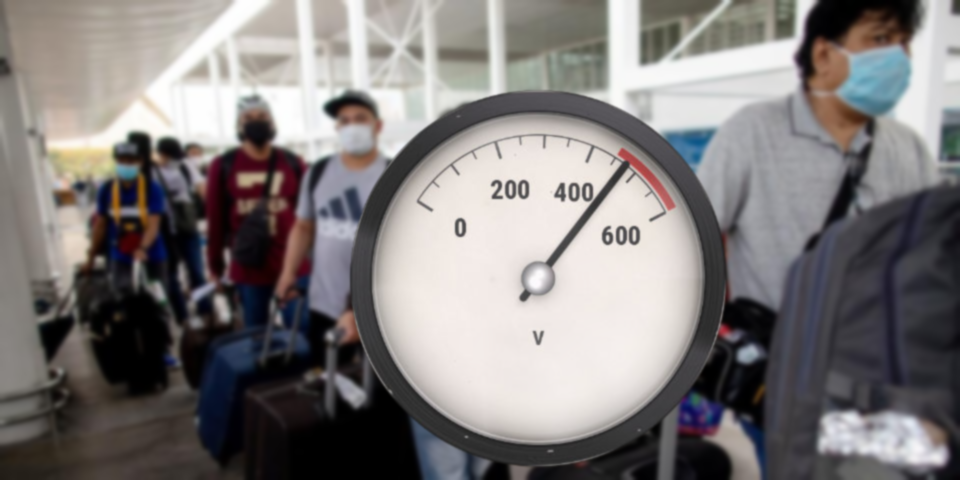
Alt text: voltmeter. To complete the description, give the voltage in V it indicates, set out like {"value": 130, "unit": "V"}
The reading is {"value": 475, "unit": "V"}
